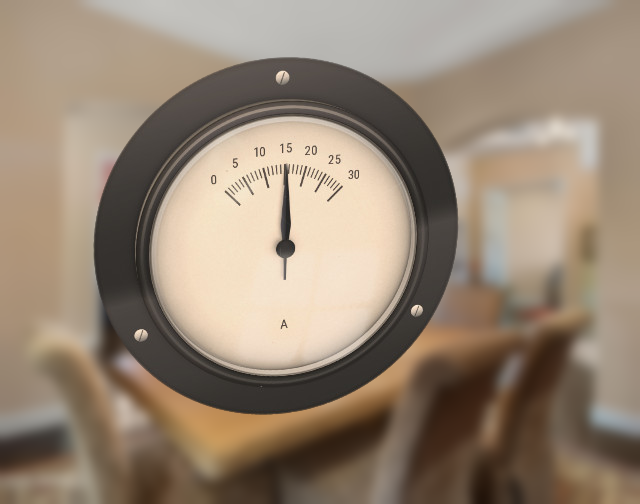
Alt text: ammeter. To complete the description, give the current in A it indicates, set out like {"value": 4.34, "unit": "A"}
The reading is {"value": 15, "unit": "A"}
